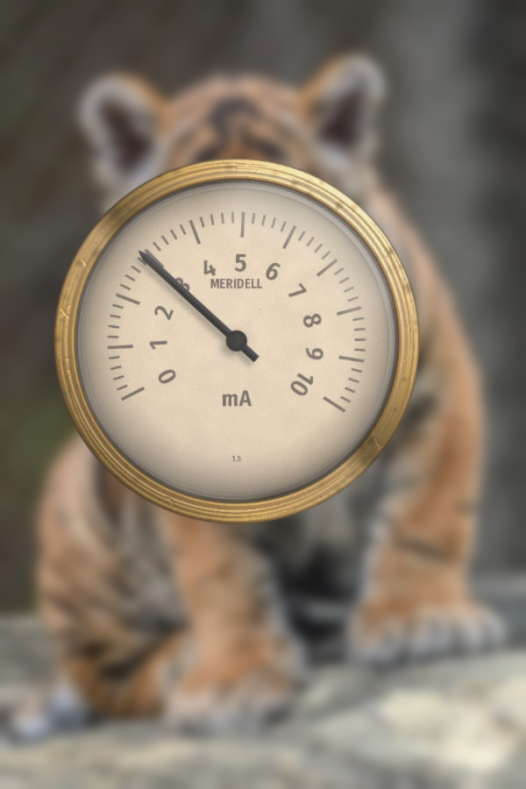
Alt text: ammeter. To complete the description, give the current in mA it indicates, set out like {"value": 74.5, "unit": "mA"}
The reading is {"value": 2.9, "unit": "mA"}
